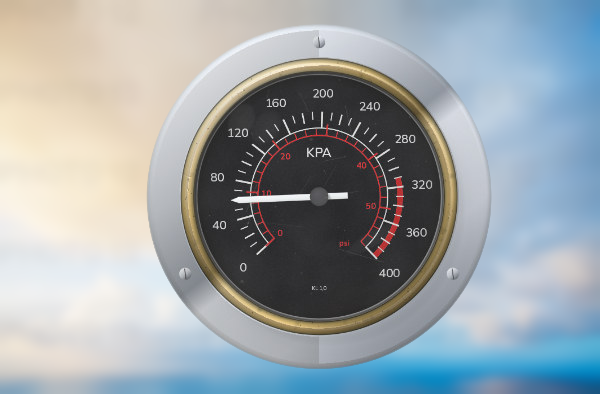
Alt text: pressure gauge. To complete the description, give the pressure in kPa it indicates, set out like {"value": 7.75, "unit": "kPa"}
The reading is {"value": 60, "unit": "kPa"}
